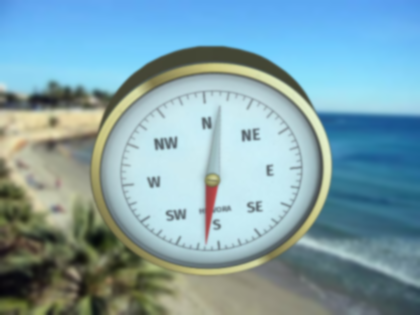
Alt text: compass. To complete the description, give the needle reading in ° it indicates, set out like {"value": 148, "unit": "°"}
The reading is {"value": 190, "unit": "°"}
